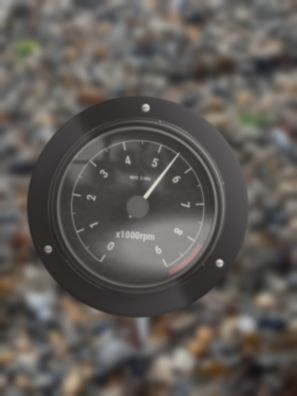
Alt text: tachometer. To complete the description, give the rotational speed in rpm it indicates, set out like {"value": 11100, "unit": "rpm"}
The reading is {"value": 5500, "unit": "rpm"}
